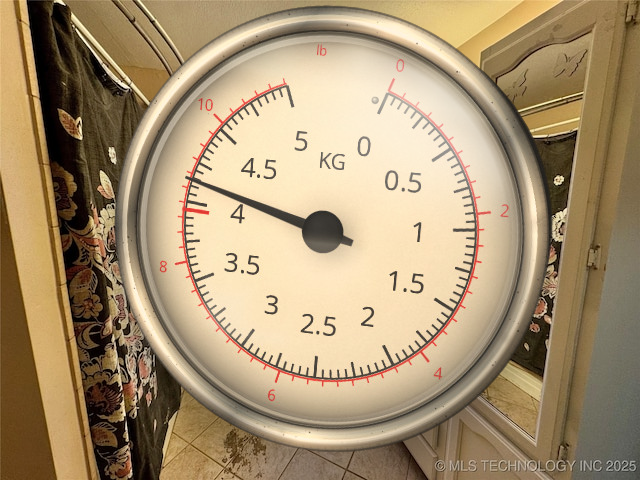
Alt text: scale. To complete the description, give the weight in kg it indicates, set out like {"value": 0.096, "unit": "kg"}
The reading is {"value": 4.15, "unit": "kg"}
